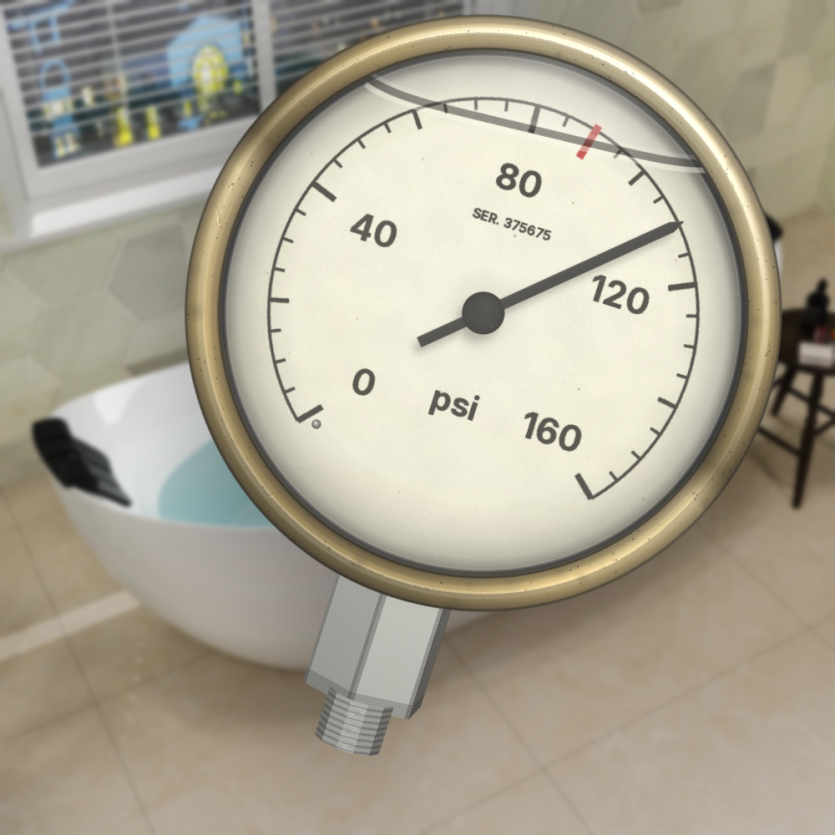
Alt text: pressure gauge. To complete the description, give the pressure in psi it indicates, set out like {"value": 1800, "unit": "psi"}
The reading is {"value": 110, "unit": "psi"}
